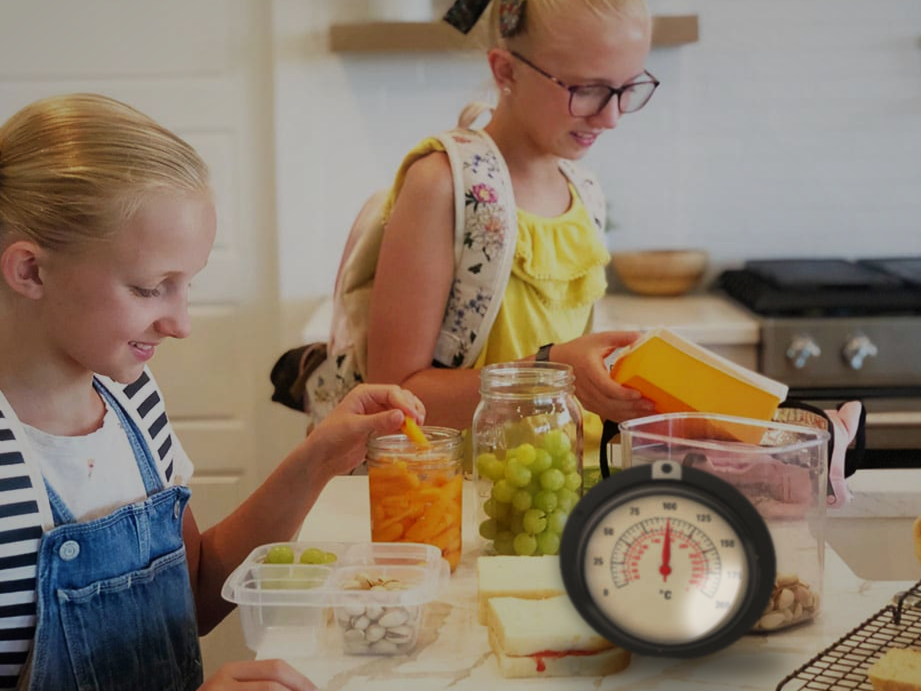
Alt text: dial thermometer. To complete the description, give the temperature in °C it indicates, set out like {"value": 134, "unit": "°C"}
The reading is {"value": 100, "unit": "°C"}
